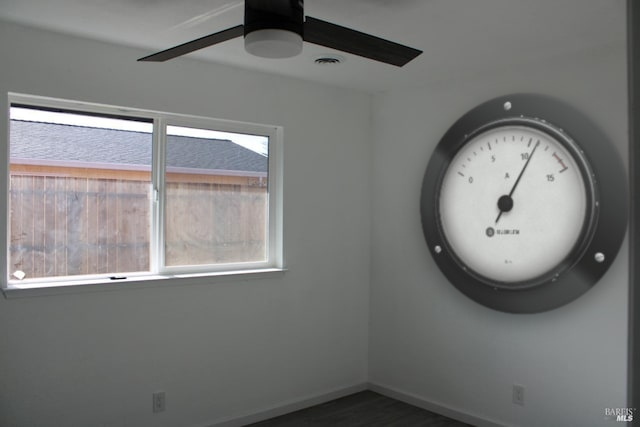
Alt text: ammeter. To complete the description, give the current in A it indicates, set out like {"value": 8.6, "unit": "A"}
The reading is {"value": 11, "unit": "A"}
